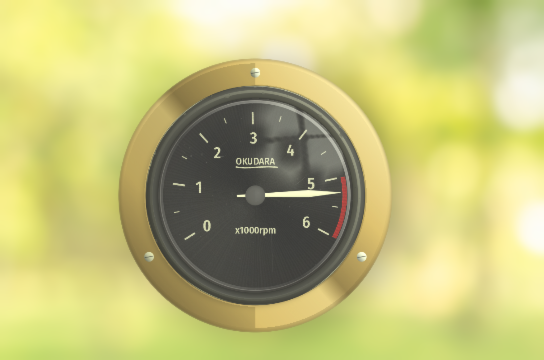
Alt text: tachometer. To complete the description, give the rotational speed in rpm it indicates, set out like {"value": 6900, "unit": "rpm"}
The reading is {"value": 5250, "unit": "rpm"}
